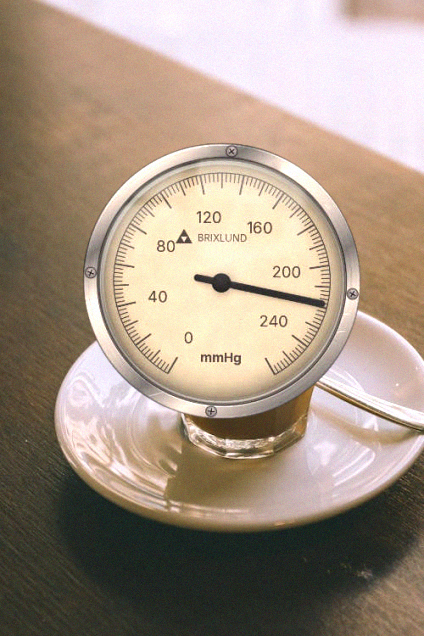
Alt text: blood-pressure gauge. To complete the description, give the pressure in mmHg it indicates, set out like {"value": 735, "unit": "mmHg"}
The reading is {"value": 218, "unit": "mmHg"}
